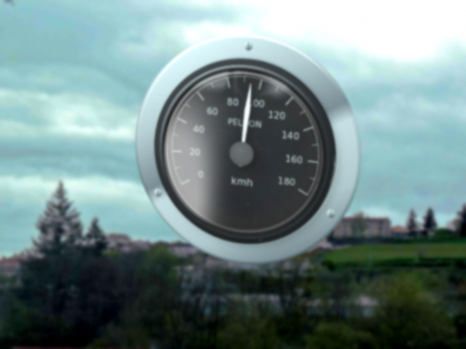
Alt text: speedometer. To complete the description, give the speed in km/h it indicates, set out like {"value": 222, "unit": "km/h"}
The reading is {"value": 95, "unit": "km/h"}
